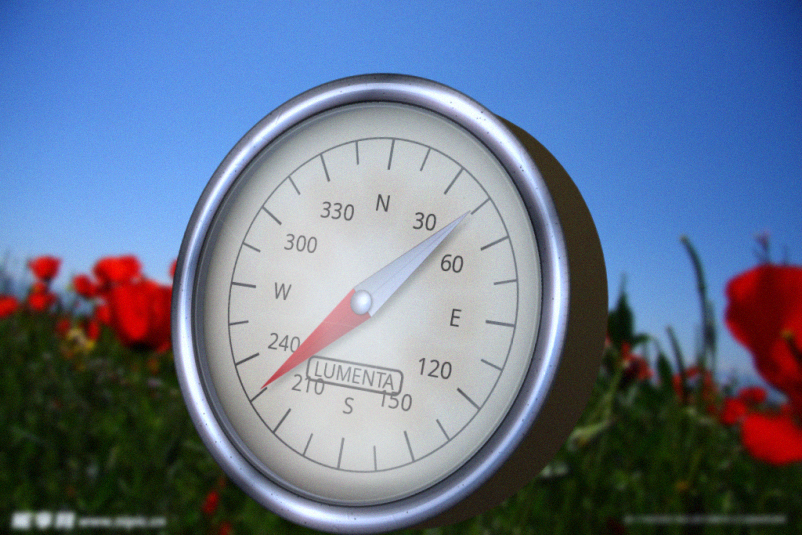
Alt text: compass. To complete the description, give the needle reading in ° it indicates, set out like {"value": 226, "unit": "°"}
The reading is {"value": 225, "unit": "°"}
